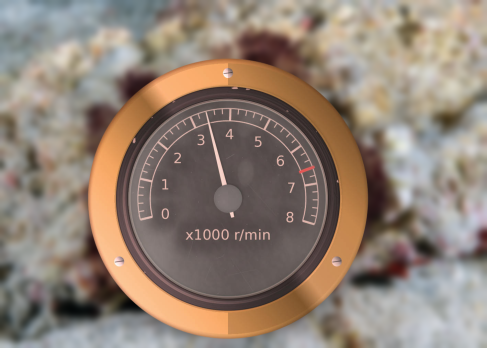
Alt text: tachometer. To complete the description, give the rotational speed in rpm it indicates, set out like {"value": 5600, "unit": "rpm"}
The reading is {"value": 3400, "unit": "rpm"}
